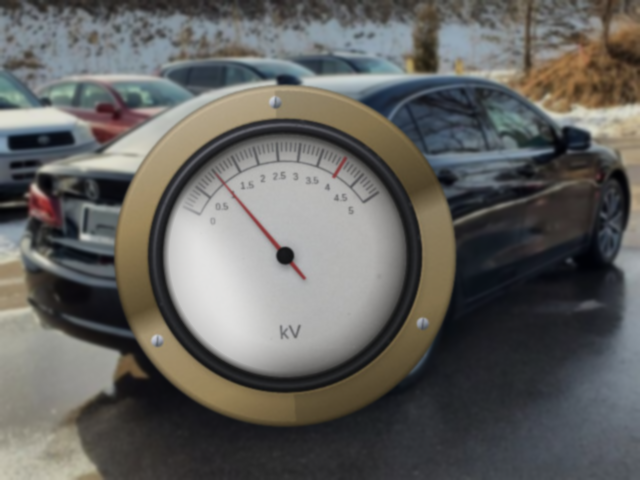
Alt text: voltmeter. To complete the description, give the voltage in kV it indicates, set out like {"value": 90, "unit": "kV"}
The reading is {"value": 1, "unit": "kV"}
